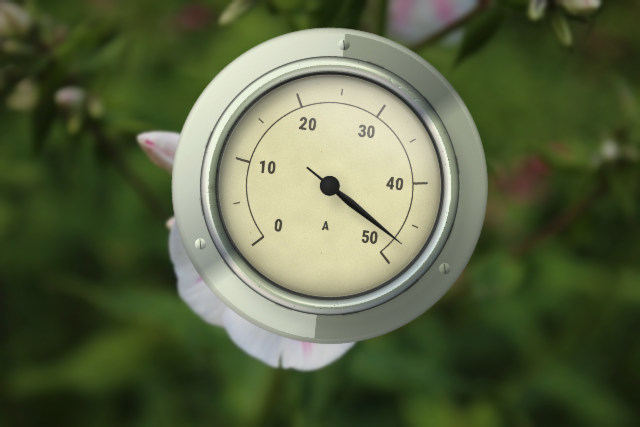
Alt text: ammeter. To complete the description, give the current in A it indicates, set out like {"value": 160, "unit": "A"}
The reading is {"value": 47.5, "unit": "A"}
